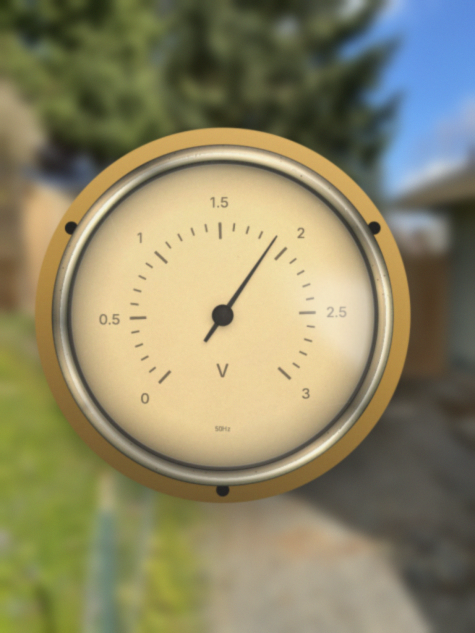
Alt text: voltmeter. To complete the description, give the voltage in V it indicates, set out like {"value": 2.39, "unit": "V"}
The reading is {"value": 1.9, "unit": "V"}
